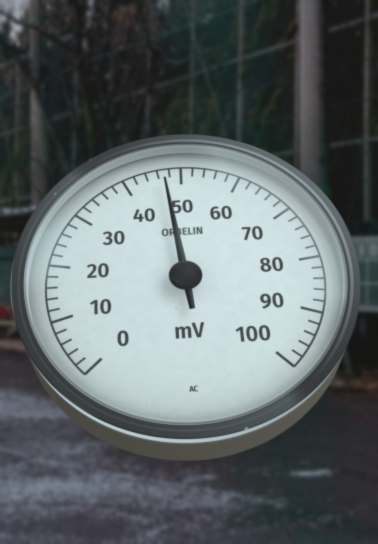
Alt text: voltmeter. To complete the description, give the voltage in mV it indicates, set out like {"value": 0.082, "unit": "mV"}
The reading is {"value": 47, "unit": "mV"}
